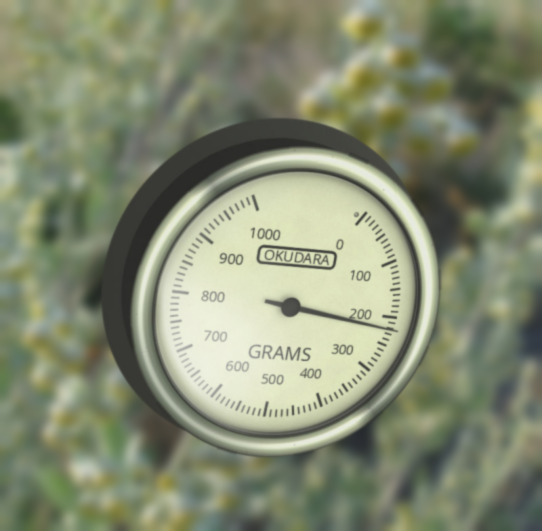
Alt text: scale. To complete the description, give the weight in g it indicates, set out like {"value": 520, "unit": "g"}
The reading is {"value": 220, "unit": "g"}
